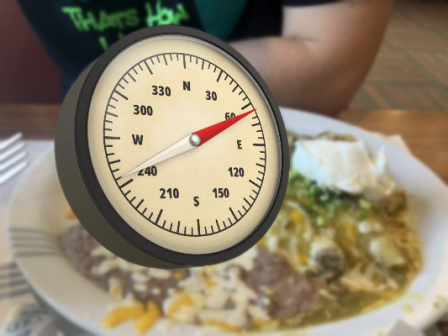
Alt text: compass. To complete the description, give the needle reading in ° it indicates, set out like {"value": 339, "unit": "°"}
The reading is {"value": 65, "unit": "°"}
